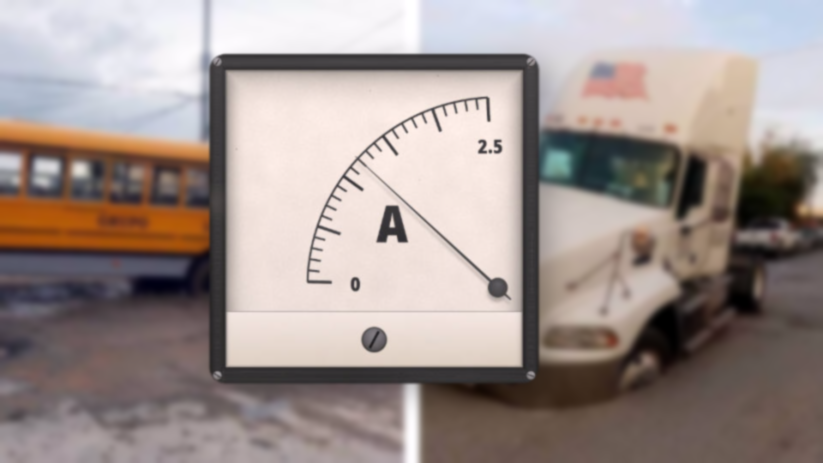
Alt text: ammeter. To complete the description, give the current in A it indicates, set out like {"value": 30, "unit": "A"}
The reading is {"value": 1.2, "unit": "A"}
